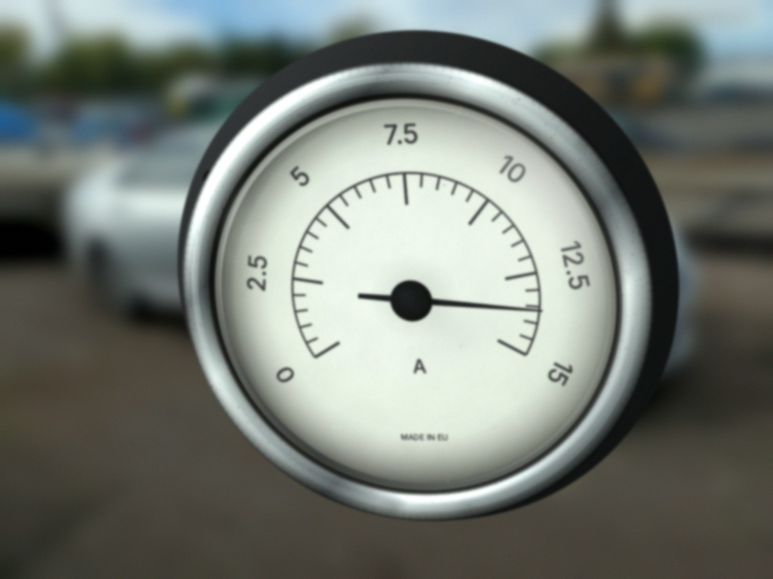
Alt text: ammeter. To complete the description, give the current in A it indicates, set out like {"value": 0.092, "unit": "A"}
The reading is {"value": 13.5, "unit": "A"}
